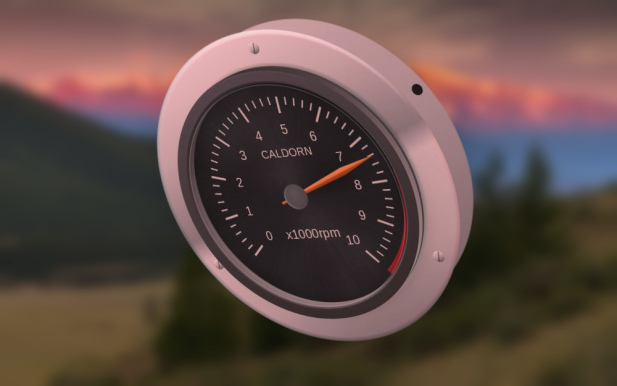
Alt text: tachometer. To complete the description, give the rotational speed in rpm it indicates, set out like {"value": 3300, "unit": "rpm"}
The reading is {"value": 7400, "unit": "rpm"}
